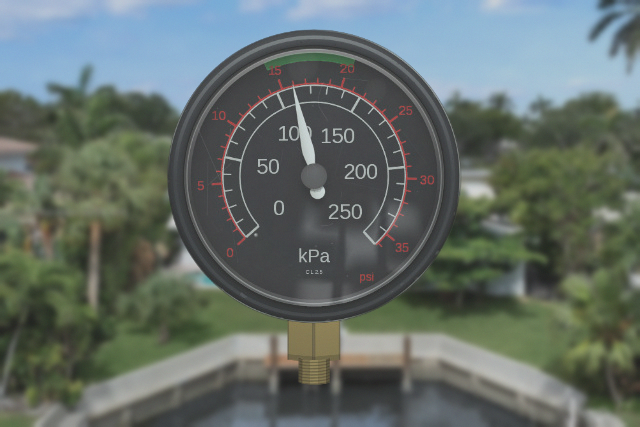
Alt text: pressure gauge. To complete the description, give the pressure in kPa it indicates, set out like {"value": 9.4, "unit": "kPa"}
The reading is {"value": 110, "unit": "kPa"}
